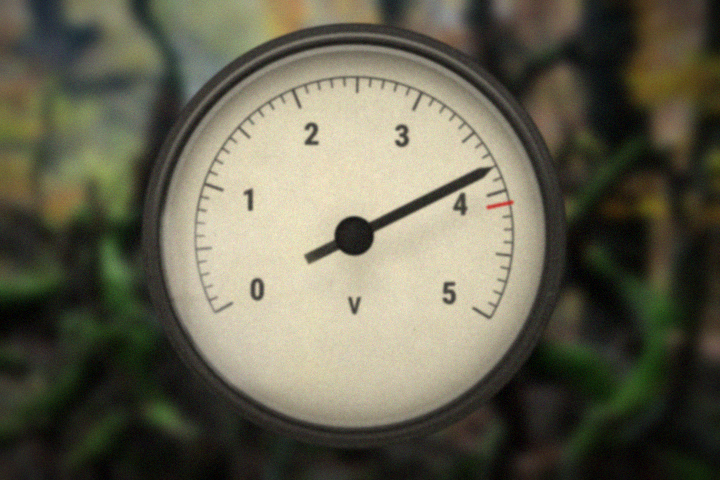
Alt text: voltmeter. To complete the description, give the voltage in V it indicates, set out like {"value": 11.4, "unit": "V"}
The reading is {"value": 3.8, "unit": "V"}
